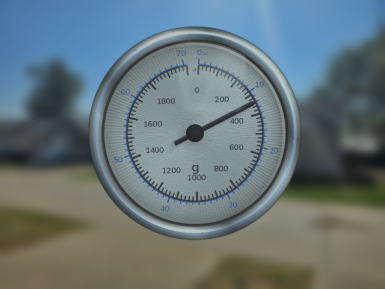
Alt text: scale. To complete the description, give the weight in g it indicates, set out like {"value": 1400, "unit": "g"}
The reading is {"value": 340, "unit": "g"}
